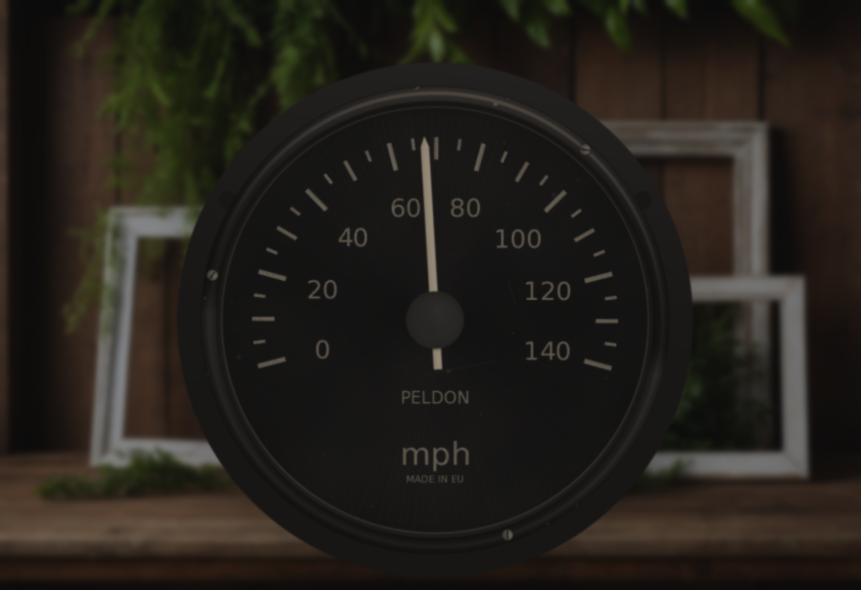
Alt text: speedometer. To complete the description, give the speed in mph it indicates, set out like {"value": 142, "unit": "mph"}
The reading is {"value": 67.5, "unit": "mph"}
